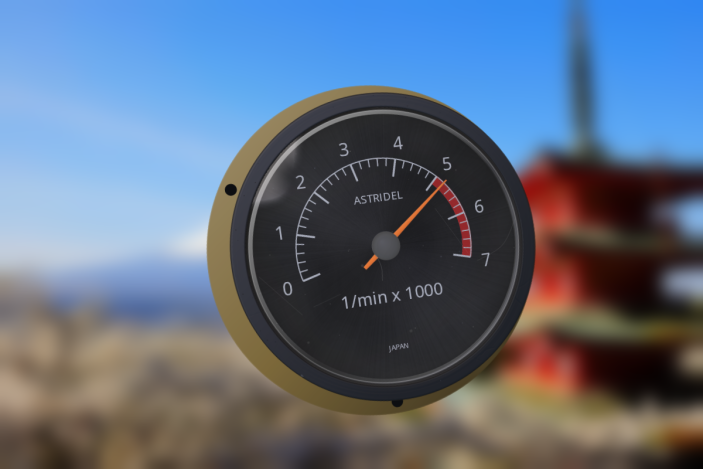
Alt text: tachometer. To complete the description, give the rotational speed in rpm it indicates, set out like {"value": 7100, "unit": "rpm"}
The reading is {"value": 5200, "unit": "rpm"}
